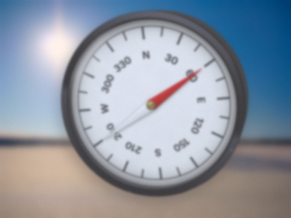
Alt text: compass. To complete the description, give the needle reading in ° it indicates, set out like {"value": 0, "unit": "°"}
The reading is {"value": 60, "unit": "°"}
